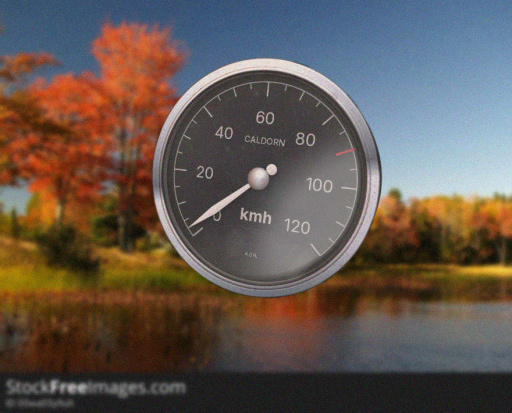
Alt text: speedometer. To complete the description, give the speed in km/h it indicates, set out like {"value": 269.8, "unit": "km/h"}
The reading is {"value": 2.5, "unit": "km/h"}
